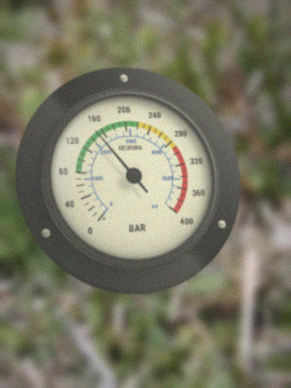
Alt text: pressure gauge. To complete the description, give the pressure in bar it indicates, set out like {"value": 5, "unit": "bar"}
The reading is {"value": 150, "unit": "bar"}
